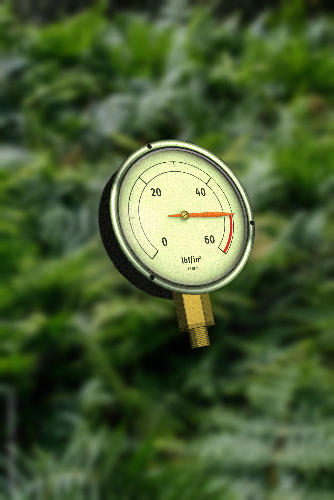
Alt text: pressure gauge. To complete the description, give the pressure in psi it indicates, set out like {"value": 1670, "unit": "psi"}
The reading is {"value": 50, "unit": "psi"}
